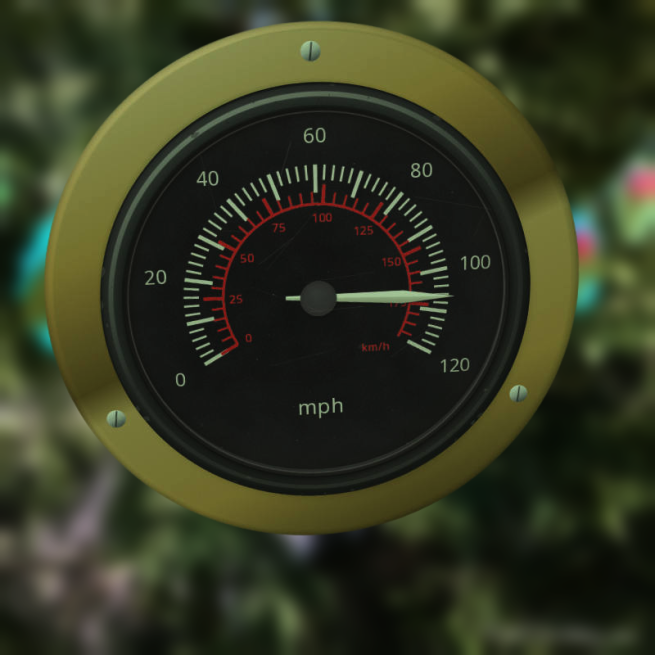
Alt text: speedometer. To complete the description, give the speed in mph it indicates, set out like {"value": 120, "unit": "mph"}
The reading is {"value": 106, "unit": "mph"}
